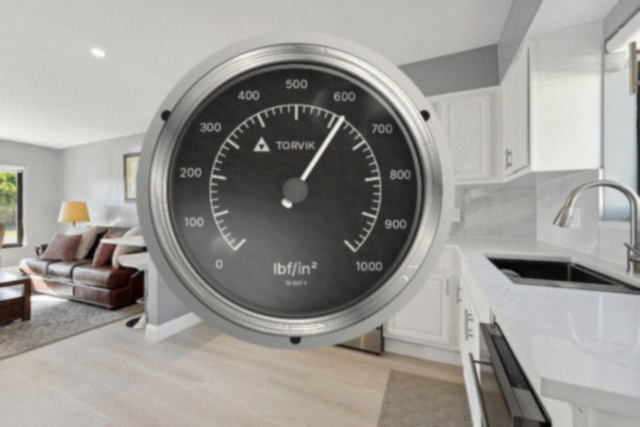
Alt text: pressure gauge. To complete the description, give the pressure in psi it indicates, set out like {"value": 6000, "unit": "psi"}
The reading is {"value": 620, "unit": "psi"}
